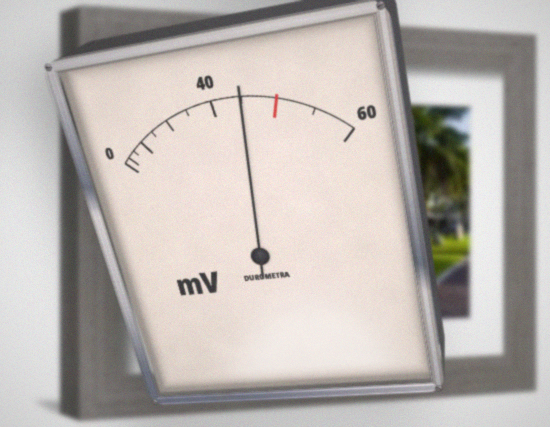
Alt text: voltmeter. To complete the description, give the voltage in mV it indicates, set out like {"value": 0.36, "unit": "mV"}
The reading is {"value": 45, "unit": "mV"}
